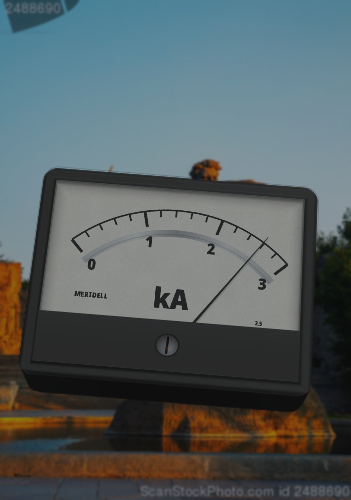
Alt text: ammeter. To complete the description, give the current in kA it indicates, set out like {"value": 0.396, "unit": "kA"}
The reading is {"value": 2.6, "unit": "kA"}
